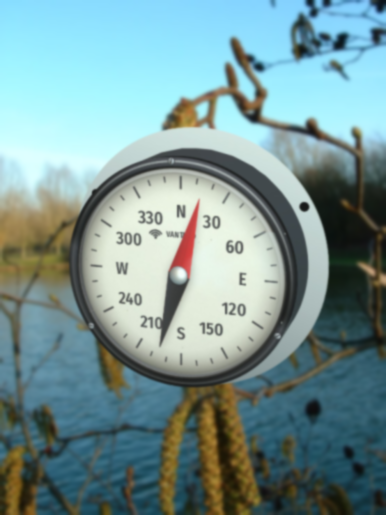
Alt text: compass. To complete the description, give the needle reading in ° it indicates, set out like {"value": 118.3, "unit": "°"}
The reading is {"value": 15, "unit": "°"}
